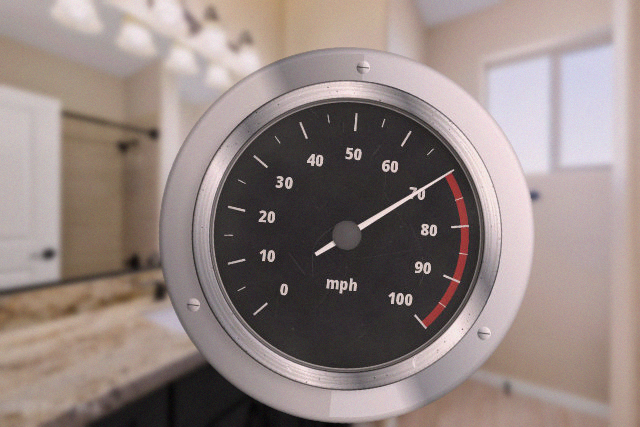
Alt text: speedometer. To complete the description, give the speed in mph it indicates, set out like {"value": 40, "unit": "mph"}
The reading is {"value": 70, "unit": "mph"}
